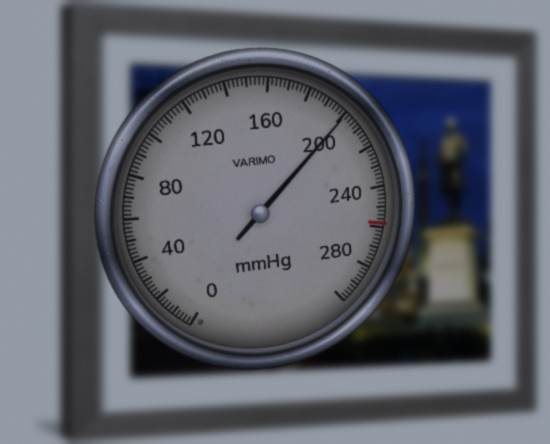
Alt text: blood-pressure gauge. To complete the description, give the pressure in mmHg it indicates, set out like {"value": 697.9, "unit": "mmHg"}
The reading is {"value": 200, "unit": "mmHg"}
